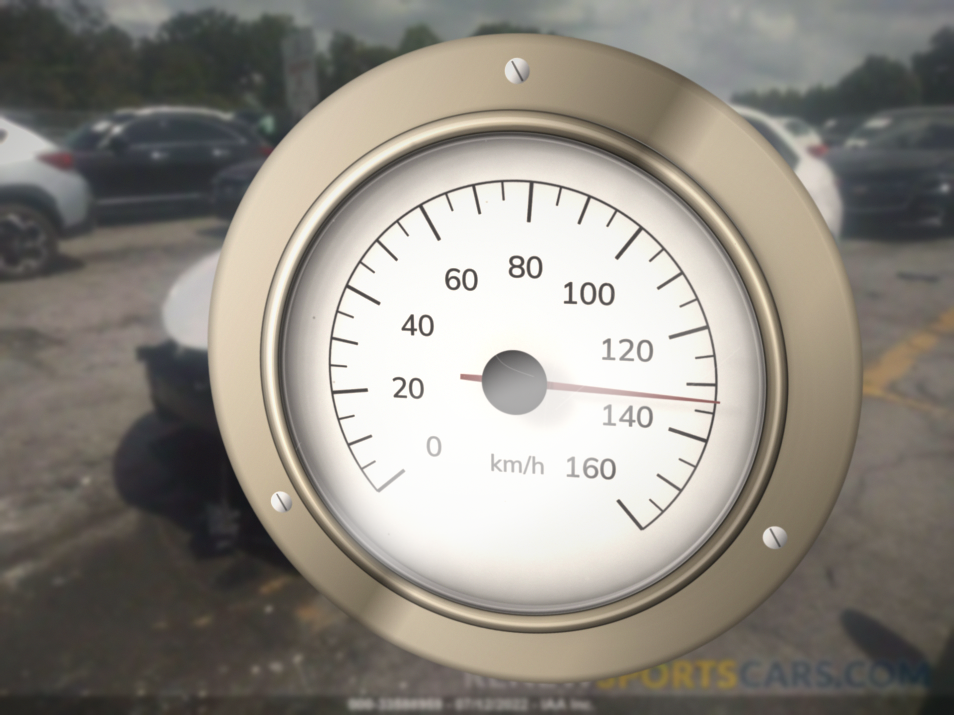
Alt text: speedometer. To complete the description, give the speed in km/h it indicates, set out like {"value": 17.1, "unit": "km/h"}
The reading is {"value": 132.5, "unit": "km/h"}
